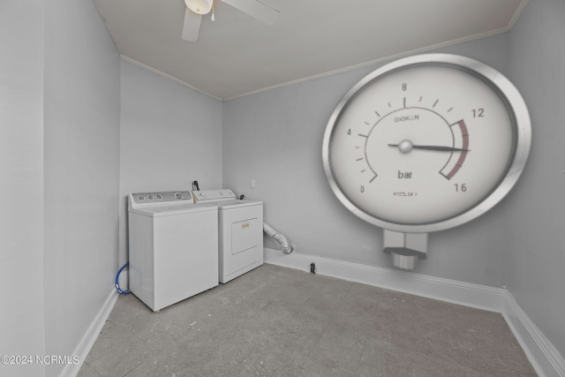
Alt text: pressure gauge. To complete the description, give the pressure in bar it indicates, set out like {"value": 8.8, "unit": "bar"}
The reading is {"value": 14, "unit": "bar"}
